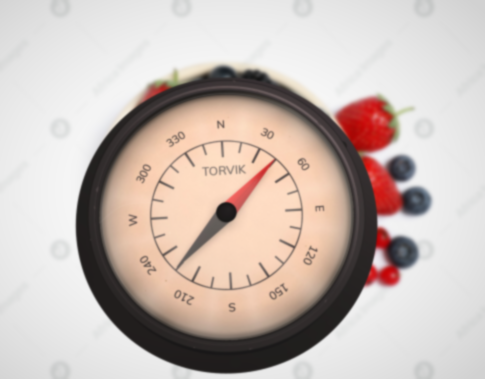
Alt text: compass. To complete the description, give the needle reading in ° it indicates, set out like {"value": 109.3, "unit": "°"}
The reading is {"value": 45, "unit": "°"}
